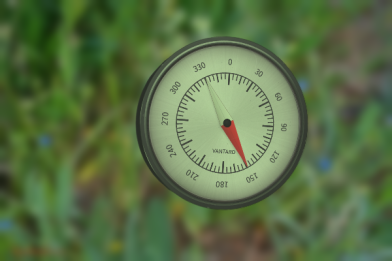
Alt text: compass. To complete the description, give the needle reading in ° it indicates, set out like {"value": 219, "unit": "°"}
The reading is {"value": 150, "unit": "°"}
